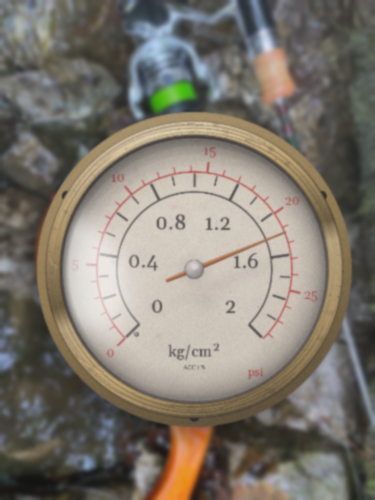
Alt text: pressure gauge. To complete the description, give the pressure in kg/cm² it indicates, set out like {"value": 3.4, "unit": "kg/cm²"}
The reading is {"value": 1.5, "unit": "kg/cm²"}
